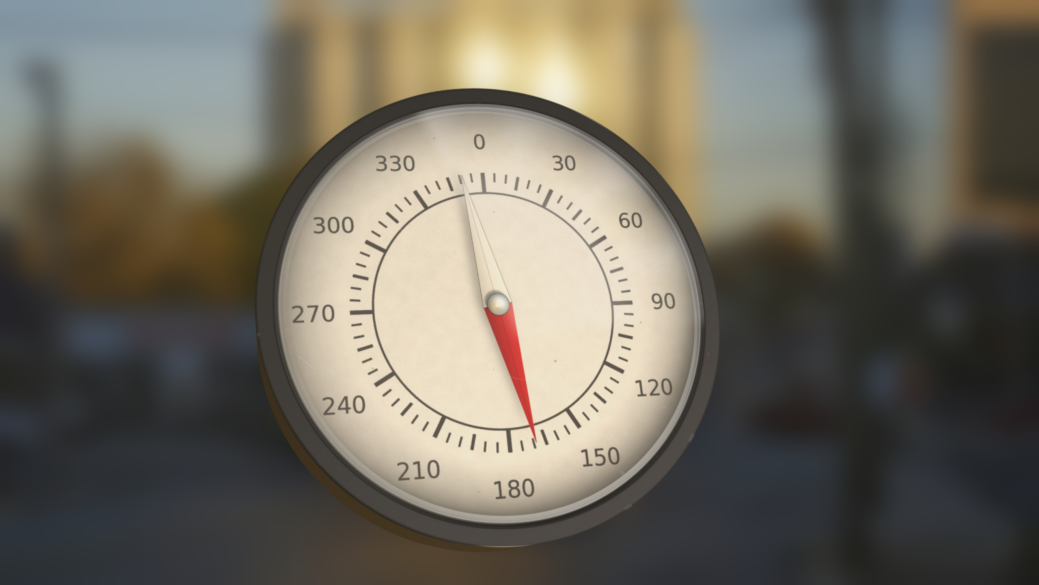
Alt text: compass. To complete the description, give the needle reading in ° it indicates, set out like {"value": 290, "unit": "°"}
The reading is {"value": 170, "unit": "°"}
